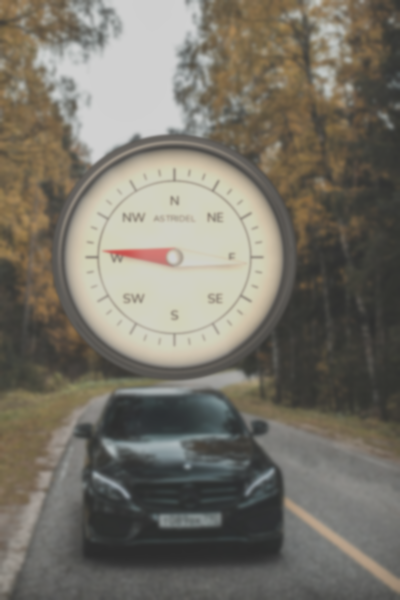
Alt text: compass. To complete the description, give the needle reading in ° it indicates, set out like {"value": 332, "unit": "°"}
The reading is {"value": 275, "unit": "°"}
